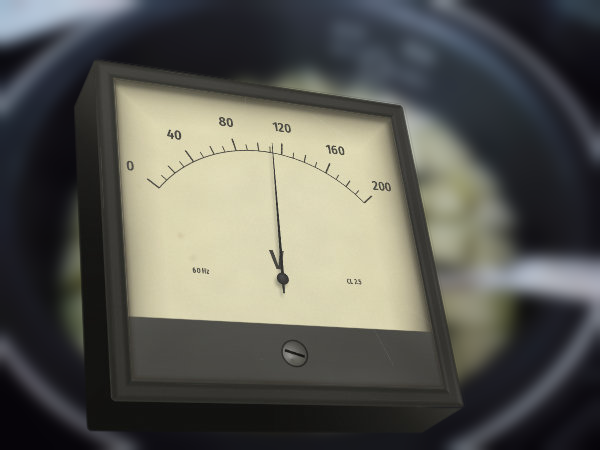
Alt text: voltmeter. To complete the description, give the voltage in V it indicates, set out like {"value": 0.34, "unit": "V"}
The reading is {"value": 110, "unit": "V"}
